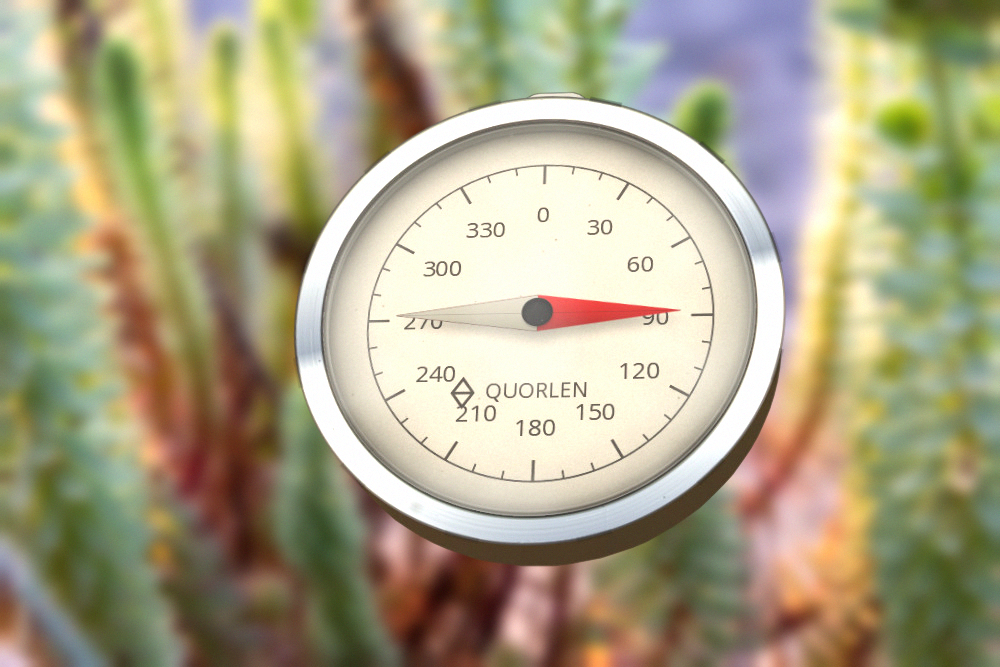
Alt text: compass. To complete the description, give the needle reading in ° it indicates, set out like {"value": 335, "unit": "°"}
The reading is {"value": 90, "unit": "°"}
